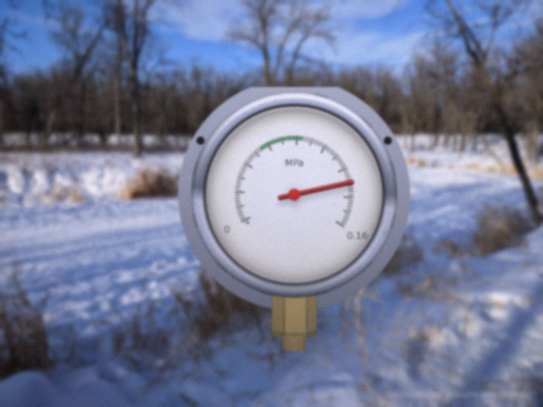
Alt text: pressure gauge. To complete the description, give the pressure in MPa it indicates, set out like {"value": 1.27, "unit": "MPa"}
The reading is {"value": 0.13, "unit": "MPa"}
